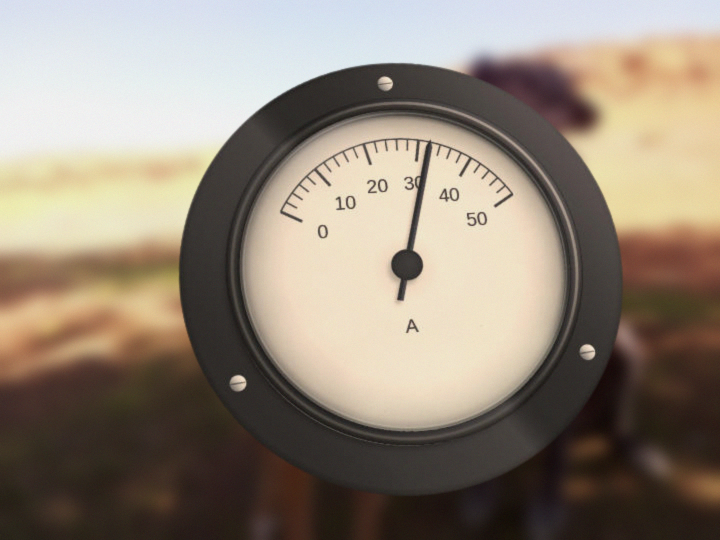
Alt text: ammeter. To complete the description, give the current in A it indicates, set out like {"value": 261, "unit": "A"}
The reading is {"value": 32, "unit": "A"}
